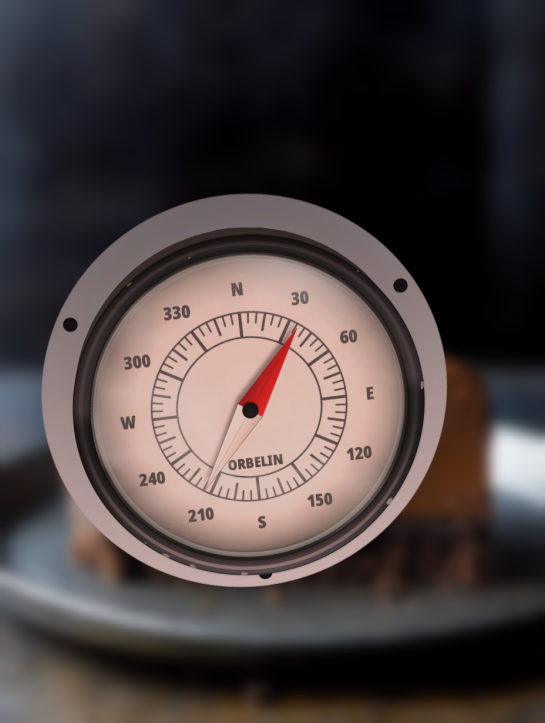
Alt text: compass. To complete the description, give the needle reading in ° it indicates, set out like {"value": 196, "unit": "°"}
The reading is {"value": 35, "unit": "°"}
